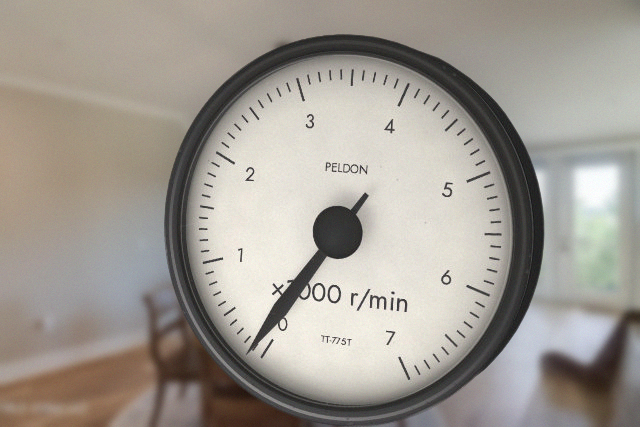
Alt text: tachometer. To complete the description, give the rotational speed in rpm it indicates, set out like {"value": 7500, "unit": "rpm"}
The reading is {"value": 100, "unit": "rpm"}
